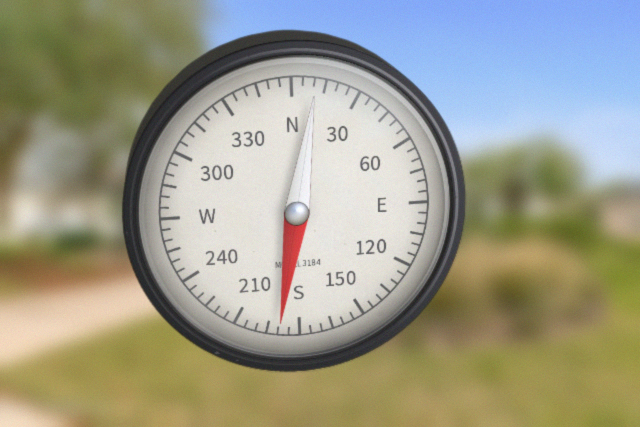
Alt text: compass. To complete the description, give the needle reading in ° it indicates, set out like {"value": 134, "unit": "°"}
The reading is {"value": 190, "unit": "°"}
